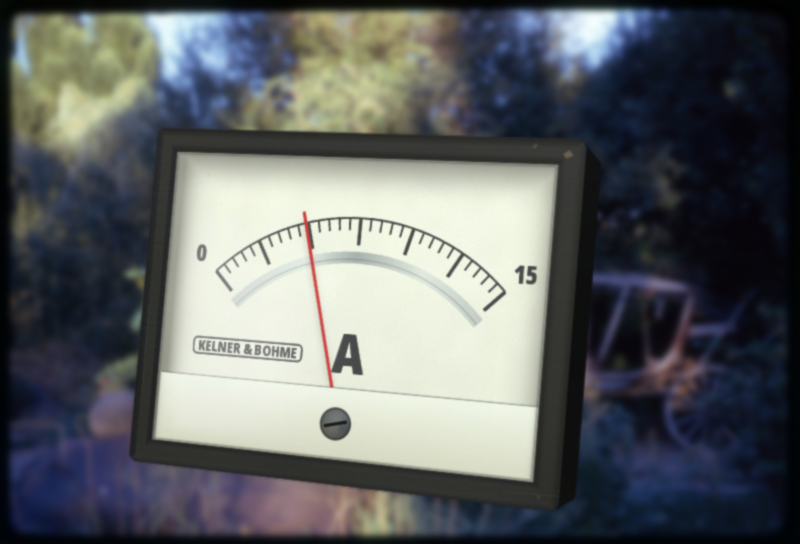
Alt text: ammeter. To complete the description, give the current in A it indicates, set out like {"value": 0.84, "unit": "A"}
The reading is {"value": 5, "unit": "A"}
